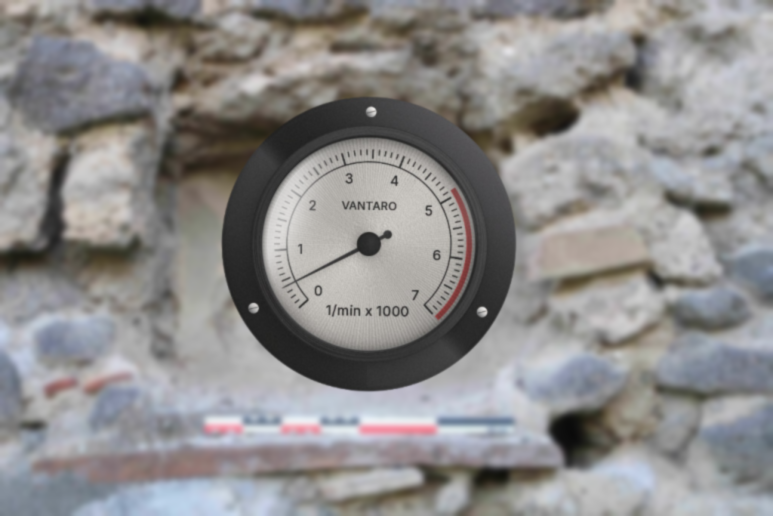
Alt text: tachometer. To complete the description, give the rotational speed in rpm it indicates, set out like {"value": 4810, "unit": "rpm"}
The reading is {"value": 400, "unit": "rpm"}
